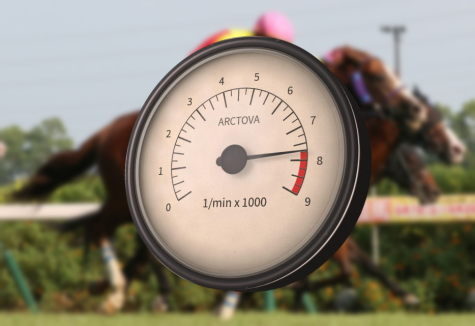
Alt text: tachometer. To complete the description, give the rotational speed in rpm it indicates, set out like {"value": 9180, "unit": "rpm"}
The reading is {"value": 7750, "unit": "rpm"}
